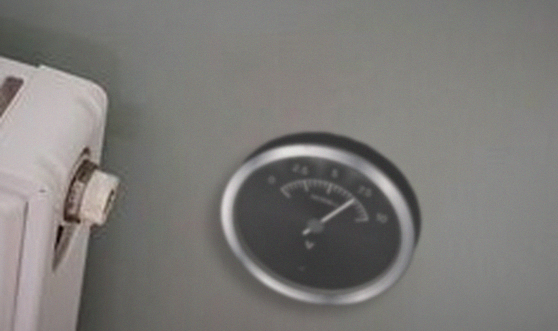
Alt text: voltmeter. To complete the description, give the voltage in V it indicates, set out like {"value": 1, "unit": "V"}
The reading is {"value": 7.5, "unit": "V"}
